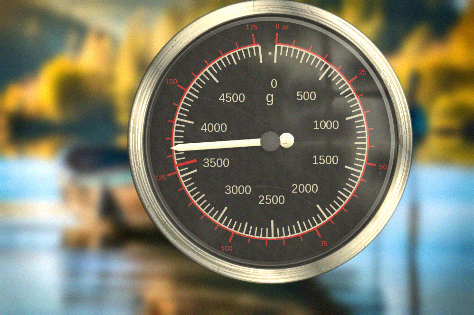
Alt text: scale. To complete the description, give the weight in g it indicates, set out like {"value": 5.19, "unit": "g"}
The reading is {"value": 3750, "unit": "g"}
